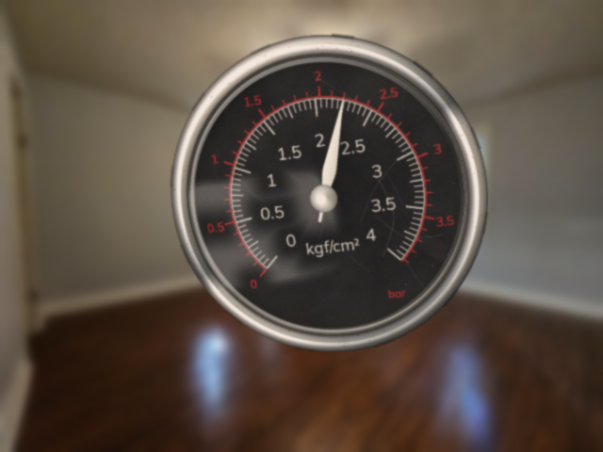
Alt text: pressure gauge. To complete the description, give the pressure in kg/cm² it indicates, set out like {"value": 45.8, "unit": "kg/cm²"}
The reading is {"value": 2.25, "unit": "kg/cm²"}
